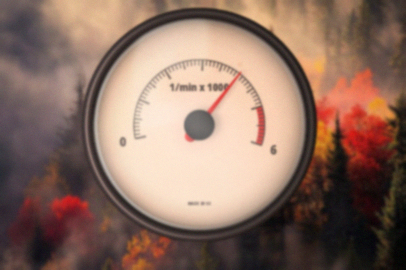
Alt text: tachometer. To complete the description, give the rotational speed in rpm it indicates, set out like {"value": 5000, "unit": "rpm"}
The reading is {"value": 4000, "unit": "rpm"}
